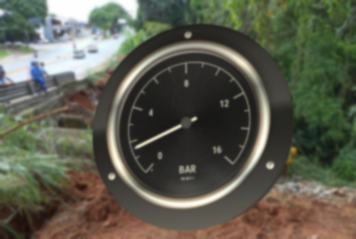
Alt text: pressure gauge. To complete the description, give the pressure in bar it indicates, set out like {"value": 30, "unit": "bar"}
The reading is {"value": 1.5, "unit": "bar"}
